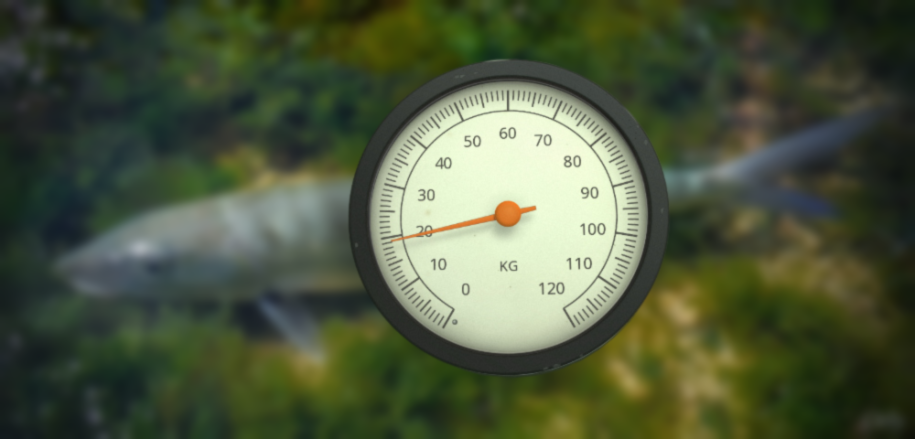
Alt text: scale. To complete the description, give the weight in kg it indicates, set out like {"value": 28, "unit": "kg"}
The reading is {"value": 19, "unit": "kg"}
